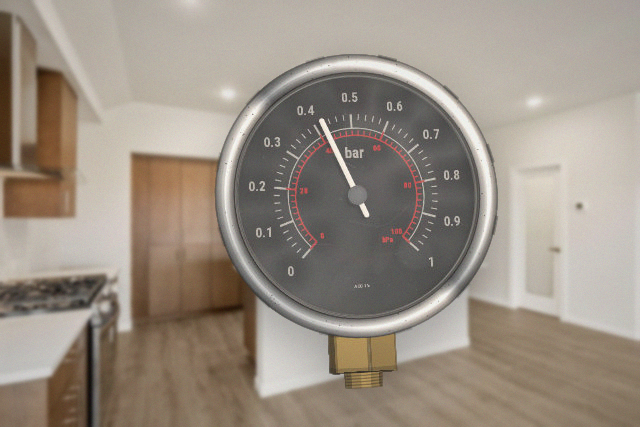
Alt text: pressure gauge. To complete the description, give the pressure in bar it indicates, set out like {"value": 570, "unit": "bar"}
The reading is {"value": 0.42, "unit": "bar"}
